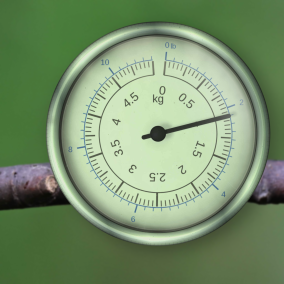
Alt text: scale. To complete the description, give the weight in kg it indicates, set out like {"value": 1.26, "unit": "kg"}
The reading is {"value": 1, "unit": "kg"}
